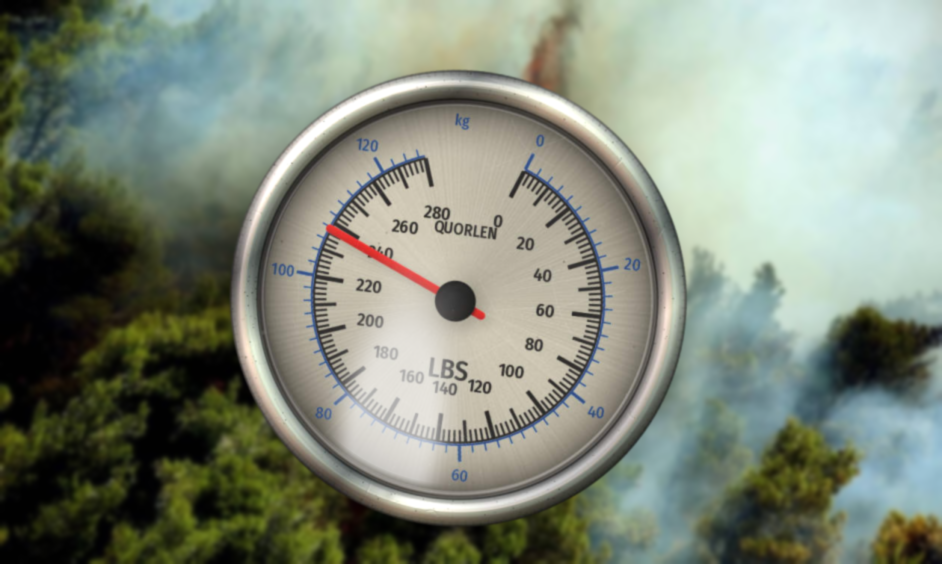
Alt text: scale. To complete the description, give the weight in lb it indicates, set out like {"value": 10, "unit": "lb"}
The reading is {"value": 238, "unit": "lb"}
